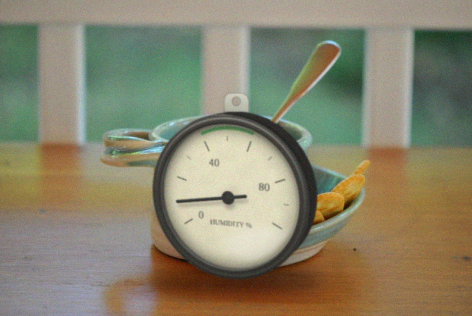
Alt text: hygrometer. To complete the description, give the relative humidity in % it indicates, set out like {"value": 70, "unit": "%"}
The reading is {"value": 10, "unit": "%"}
